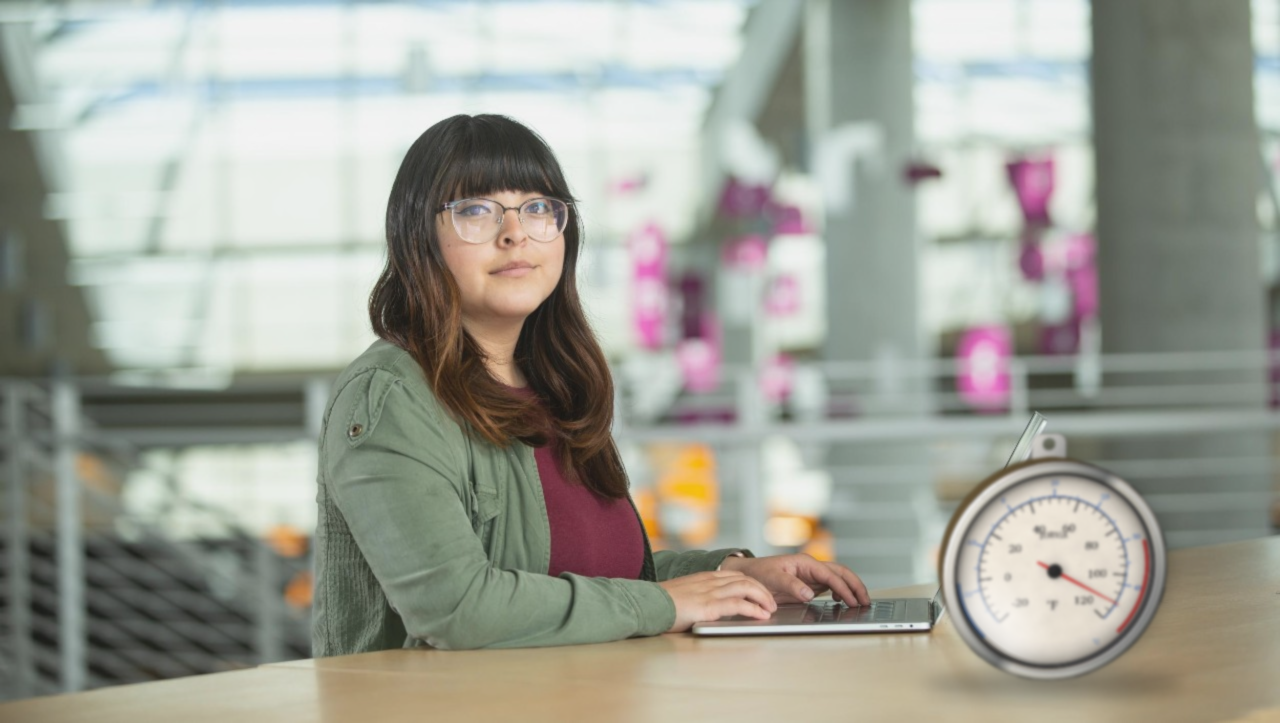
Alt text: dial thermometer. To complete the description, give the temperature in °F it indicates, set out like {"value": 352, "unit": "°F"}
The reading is {"value": 112, "unit": "°F"}
